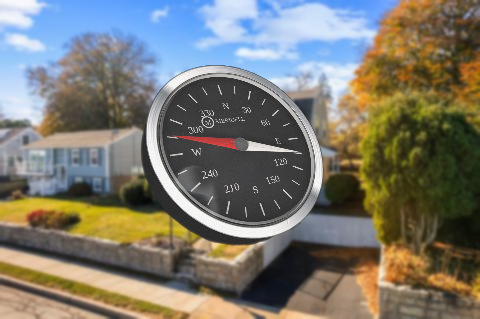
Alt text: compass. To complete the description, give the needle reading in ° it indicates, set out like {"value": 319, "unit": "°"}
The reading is {"value": 285, "unit": "°"}
